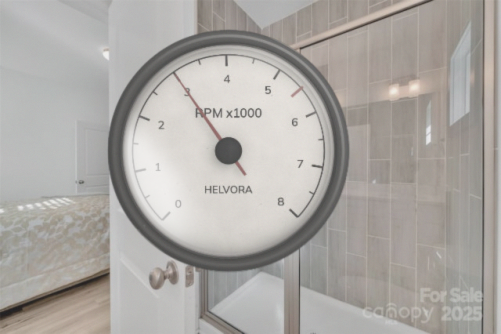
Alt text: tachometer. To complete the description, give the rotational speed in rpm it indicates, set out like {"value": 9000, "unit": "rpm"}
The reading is {"value": 3000, "unit": "rpm"}
